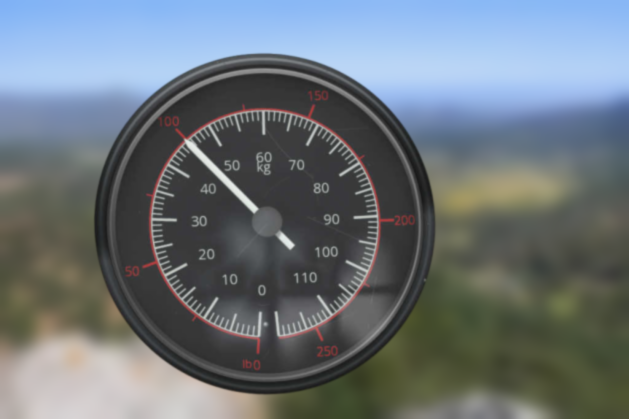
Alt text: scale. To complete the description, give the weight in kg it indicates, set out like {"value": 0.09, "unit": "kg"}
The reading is {"value": 45, "unit": "kg"}
